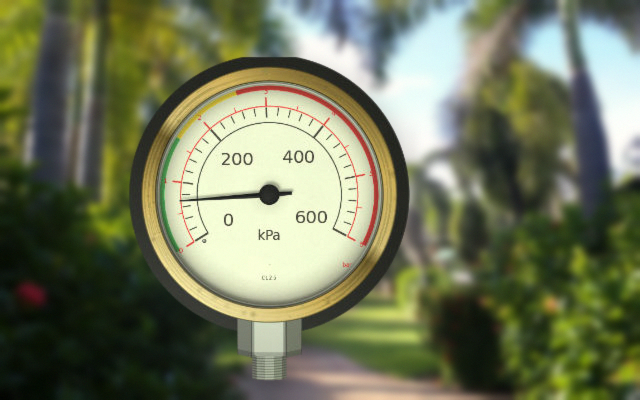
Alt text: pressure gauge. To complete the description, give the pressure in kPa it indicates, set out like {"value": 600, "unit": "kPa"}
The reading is {"value": 70, "unit": "kPa"}
